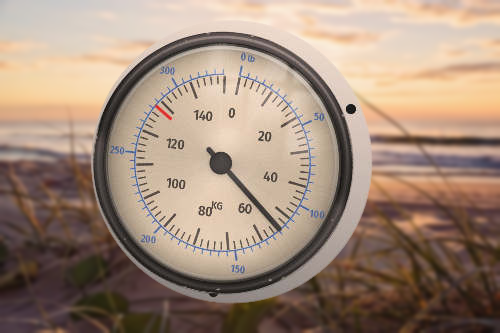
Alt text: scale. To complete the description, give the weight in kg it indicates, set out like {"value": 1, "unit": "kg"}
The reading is {"value": 54, "unit": "kg"}
